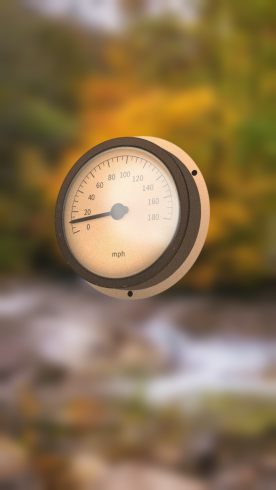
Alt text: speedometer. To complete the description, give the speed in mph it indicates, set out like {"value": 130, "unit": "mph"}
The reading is {"value": 10, "unit": "mph"}
